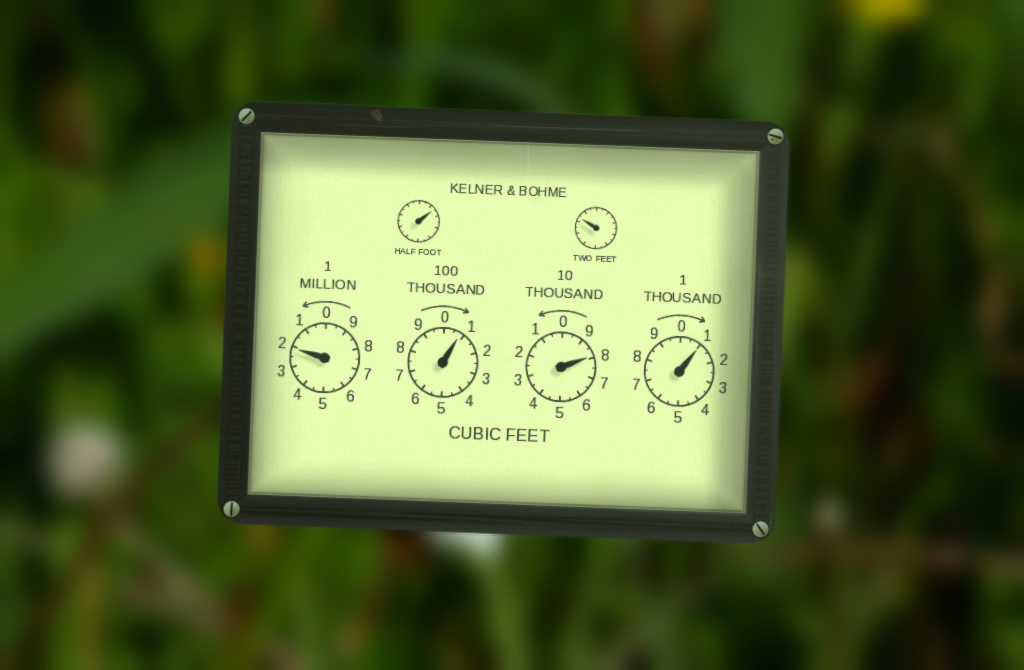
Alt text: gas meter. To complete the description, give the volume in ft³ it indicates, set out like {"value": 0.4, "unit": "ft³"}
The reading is {"value": 208100, "unit": "ft³"}
